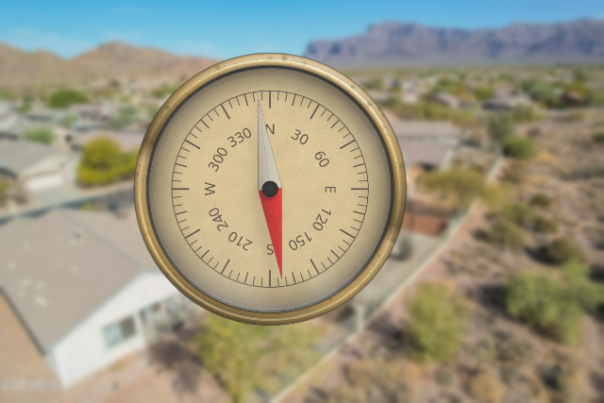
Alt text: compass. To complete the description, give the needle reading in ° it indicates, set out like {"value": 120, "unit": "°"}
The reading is {"value": 172.5, "unit": "°"}
